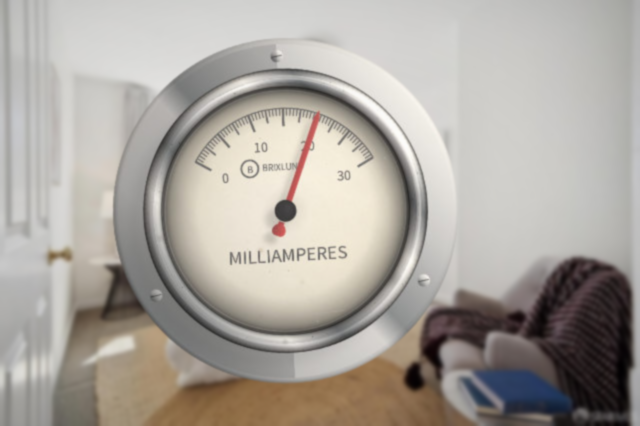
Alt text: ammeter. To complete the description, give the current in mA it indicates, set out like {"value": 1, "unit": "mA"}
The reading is {"value": 20, "unit": "mA"}
